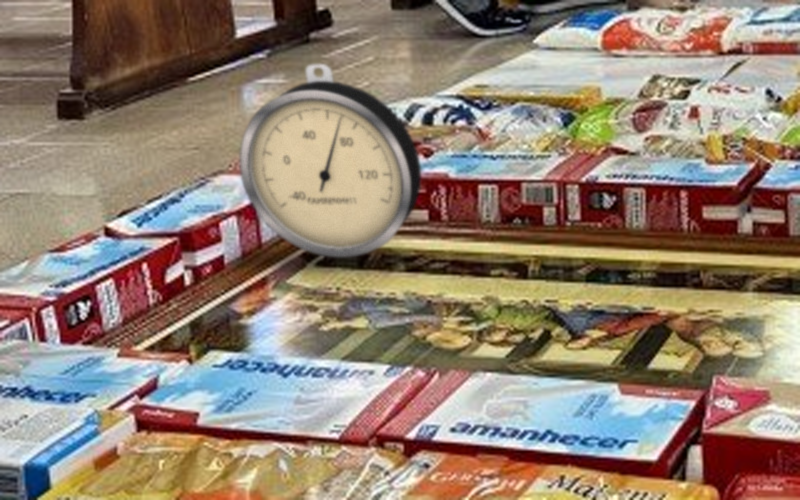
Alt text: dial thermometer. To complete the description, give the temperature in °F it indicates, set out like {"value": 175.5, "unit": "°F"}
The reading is {"value": 70, "unit": "°F"}
